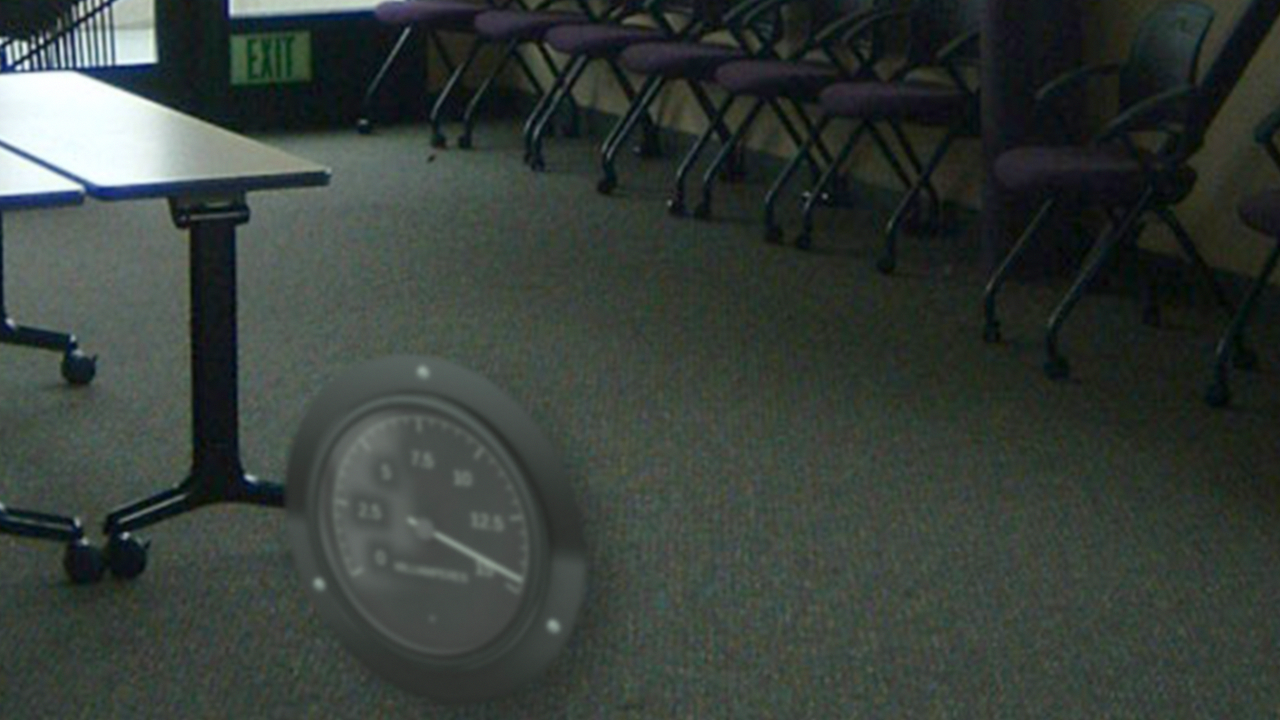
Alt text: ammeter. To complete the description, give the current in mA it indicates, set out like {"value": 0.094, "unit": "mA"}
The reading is {"value": 14.5, "unit": "mA"}
